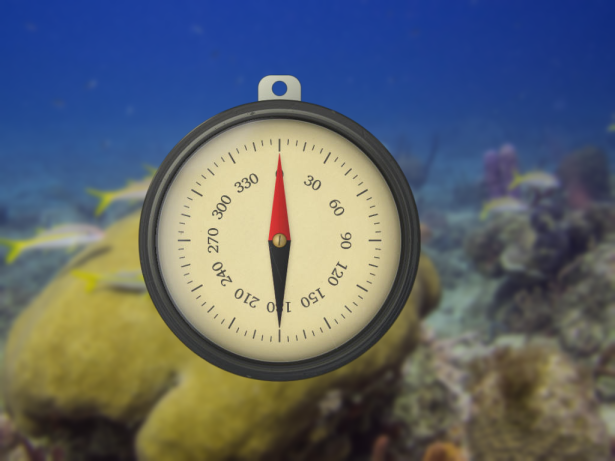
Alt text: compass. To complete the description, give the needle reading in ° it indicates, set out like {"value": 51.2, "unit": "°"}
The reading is {"value": 0, "unit": "°"}
